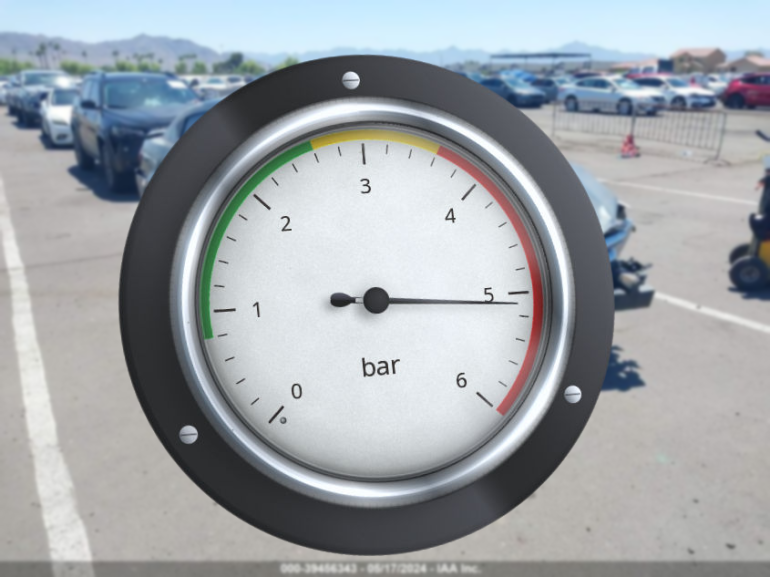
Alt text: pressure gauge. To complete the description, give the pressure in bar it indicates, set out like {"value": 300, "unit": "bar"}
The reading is {"value": 5.1, "unit": "bar"}
